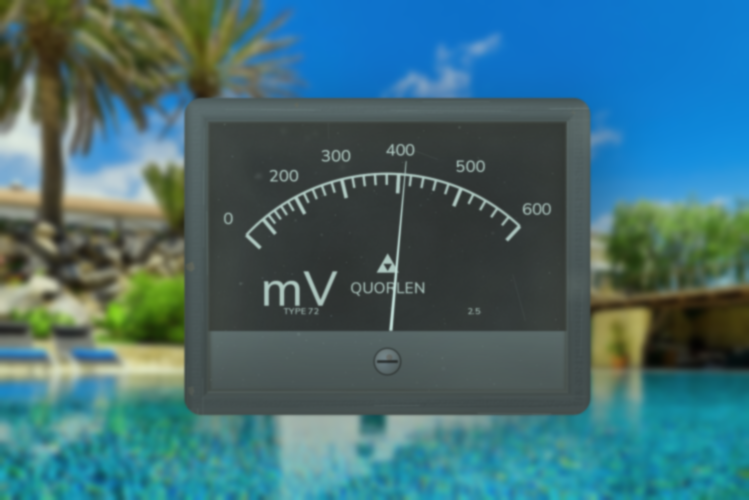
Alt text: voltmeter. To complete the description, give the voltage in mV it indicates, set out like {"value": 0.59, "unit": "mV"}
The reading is {"value": 410, "unit": "mV"}
